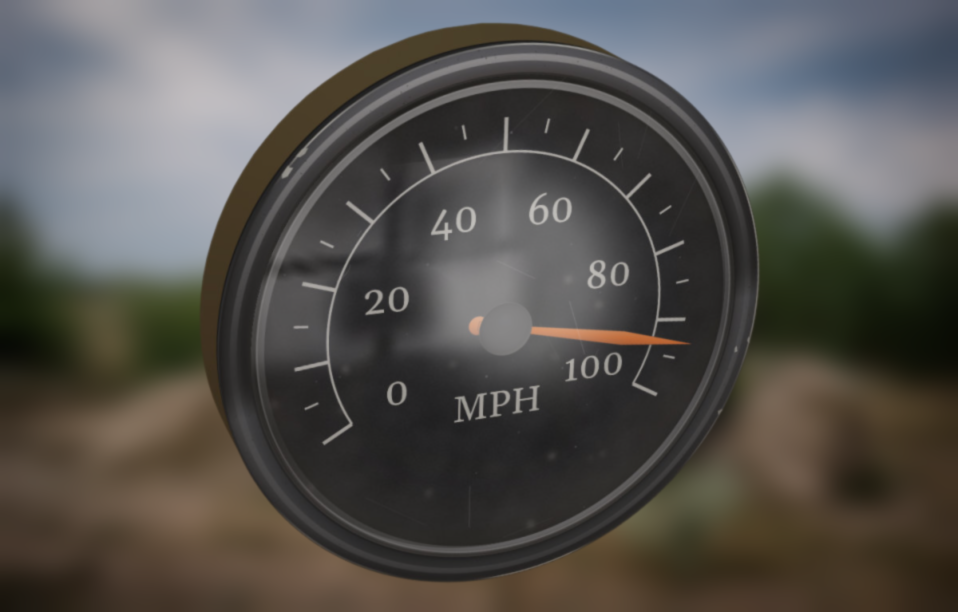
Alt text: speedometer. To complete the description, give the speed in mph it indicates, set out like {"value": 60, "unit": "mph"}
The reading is {"value": 92.5, "unit": "mph"}
